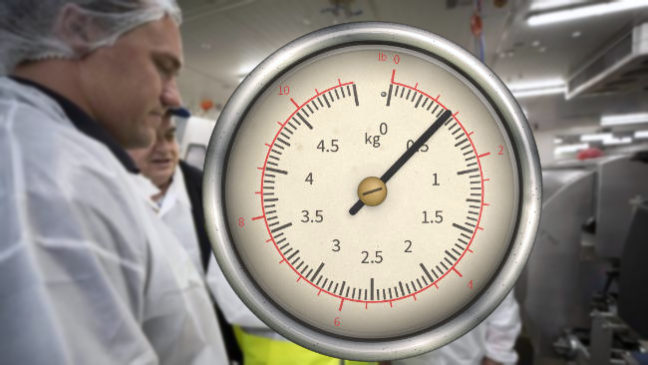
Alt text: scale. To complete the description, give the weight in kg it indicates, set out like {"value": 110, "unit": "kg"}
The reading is {"value": 0.5, "unit": "kg"}
